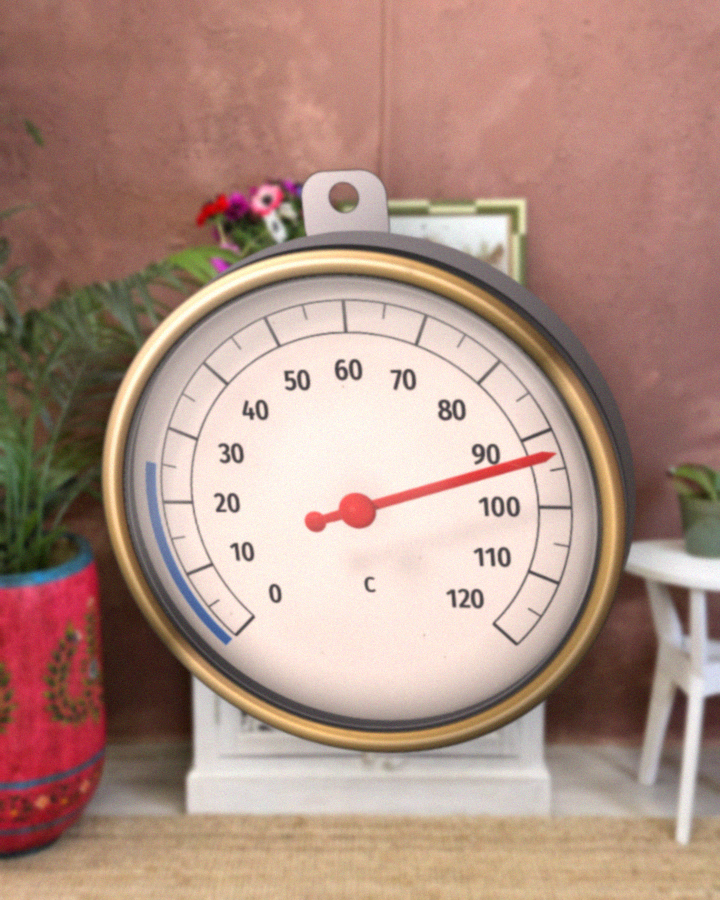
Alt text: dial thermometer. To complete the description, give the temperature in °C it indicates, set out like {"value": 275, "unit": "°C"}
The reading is {"value": 92.5, "unit": "°C"}
